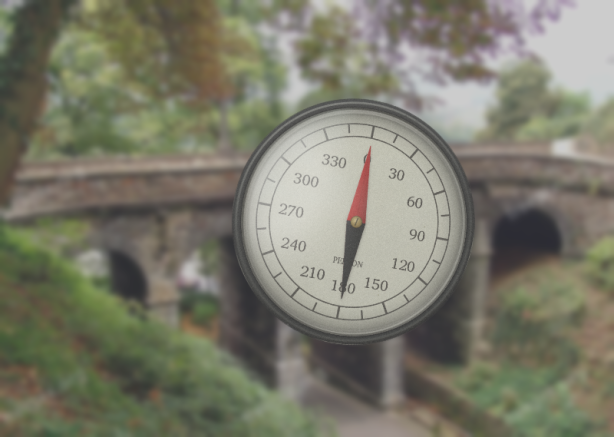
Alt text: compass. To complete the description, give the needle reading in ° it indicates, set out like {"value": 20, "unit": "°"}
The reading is {"value": 0, "unit": "°"}
